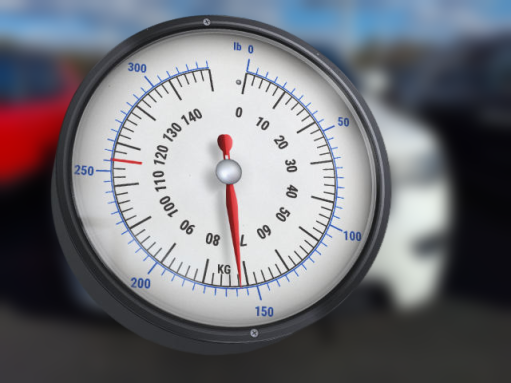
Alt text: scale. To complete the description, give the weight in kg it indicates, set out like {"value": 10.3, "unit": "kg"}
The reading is {"value": 72, "unit": "kg"}
